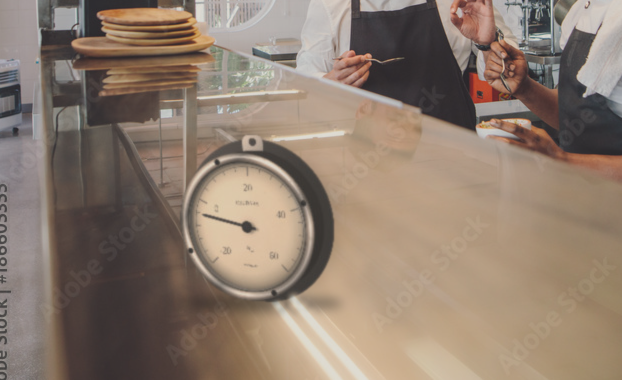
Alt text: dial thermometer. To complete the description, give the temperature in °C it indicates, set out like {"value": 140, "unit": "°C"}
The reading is {"value": -4, "unit": "°C"}
